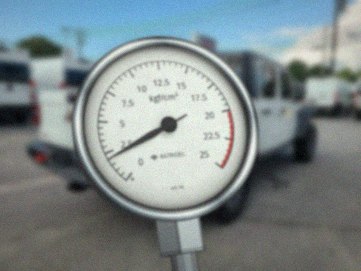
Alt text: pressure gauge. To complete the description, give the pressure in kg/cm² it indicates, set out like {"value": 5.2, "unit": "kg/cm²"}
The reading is {"value": 2, "unit": "kg/cm²"}
